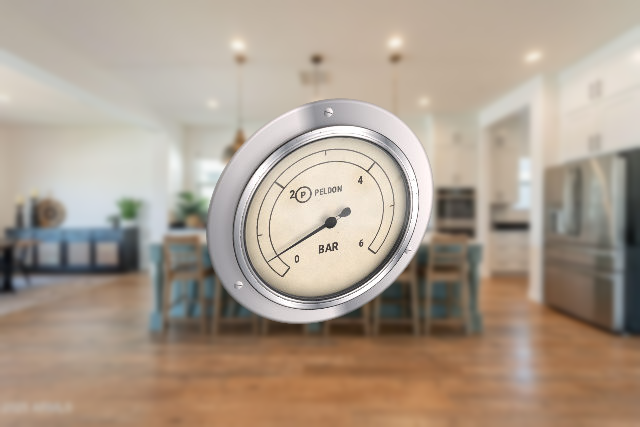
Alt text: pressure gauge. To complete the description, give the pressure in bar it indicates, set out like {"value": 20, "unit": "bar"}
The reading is {"value": 0.5, "unit": "bar"}
